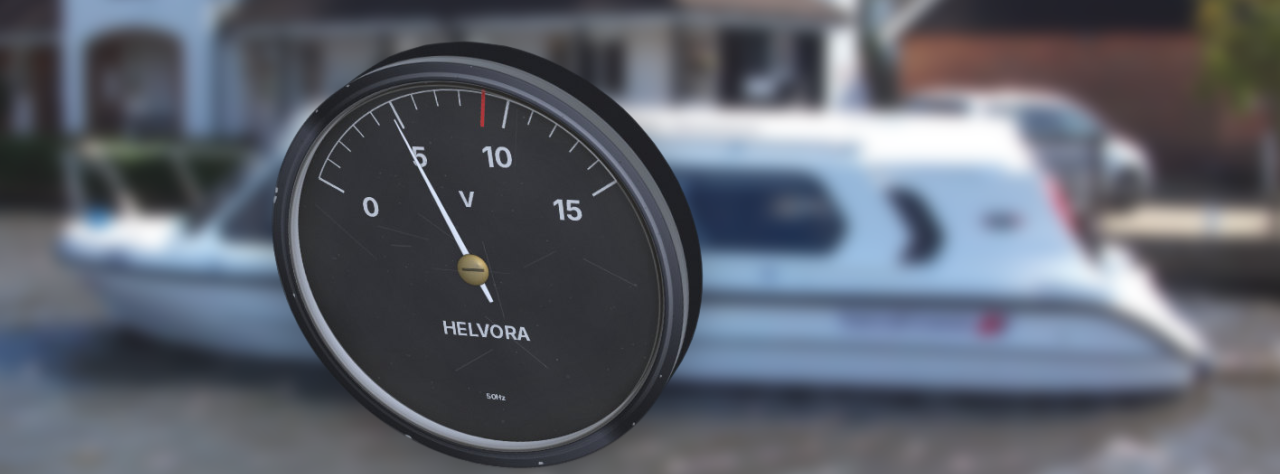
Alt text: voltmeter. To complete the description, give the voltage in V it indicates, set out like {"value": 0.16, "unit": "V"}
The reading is {"value": 5, "unit": "V"}
